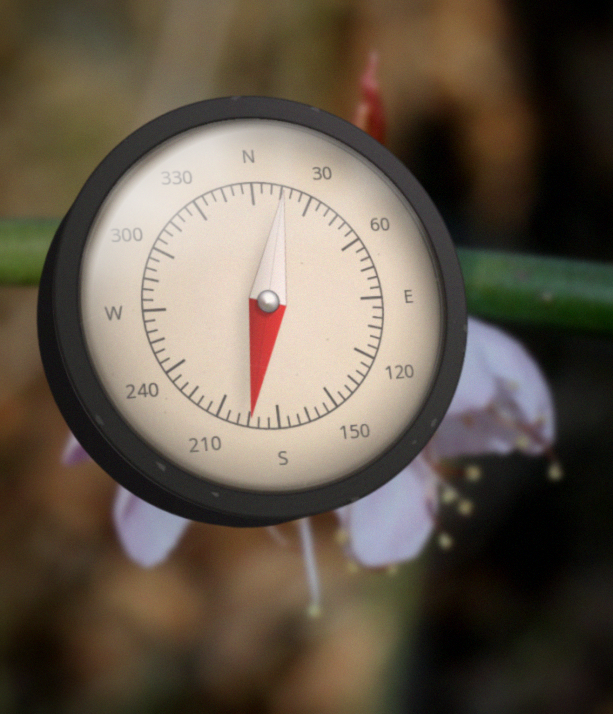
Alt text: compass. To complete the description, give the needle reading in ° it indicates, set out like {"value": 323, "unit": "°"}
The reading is {"value": 195, "unit": "°"}
